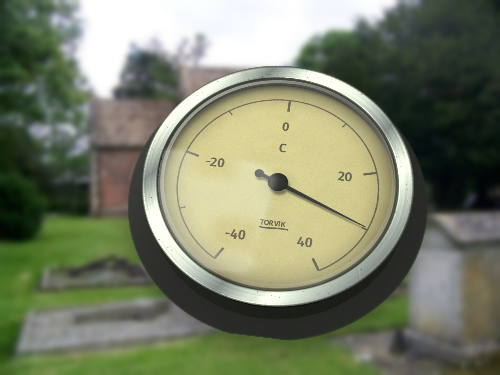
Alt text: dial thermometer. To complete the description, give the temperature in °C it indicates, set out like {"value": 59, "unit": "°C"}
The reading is {"value": 30, "unit": "°C"}
